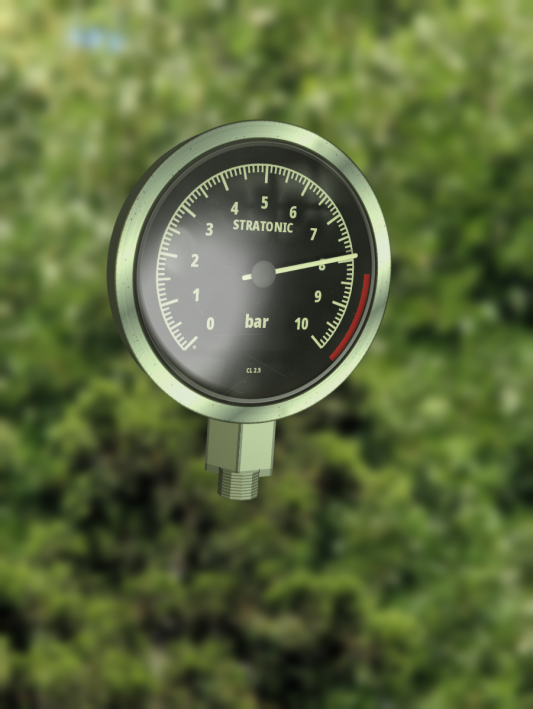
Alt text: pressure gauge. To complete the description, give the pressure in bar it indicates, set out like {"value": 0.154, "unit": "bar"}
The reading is {"value": 7.9, "unit": "bar"}
